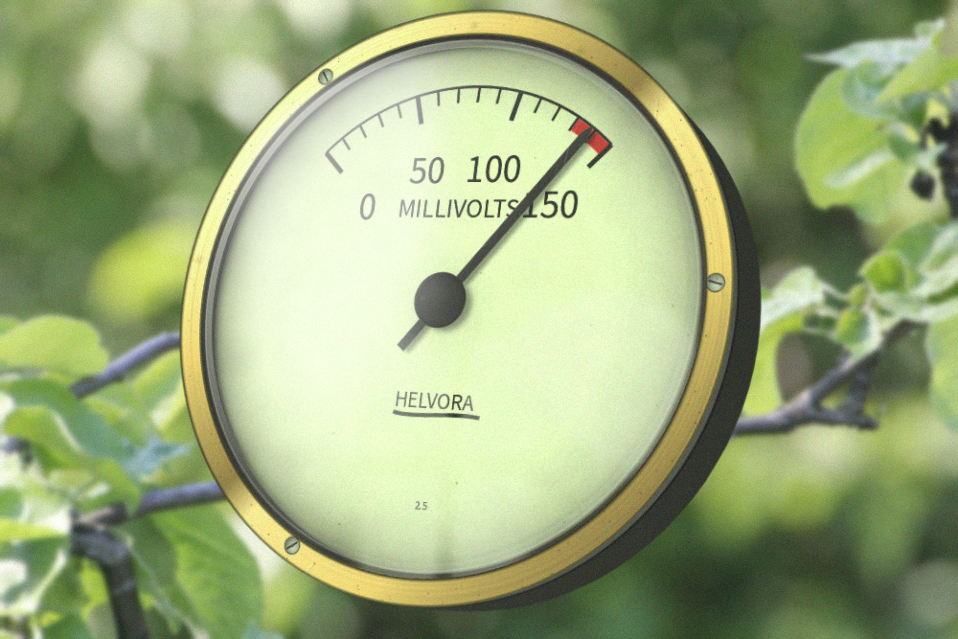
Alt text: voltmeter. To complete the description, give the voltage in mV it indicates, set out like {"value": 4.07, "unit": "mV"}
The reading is {"value": 140, "unit": "mV"}
